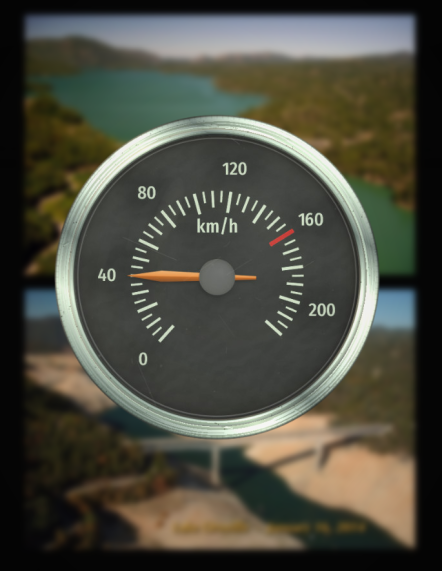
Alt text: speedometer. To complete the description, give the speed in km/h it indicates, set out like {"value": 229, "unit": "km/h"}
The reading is {"value": 40, "unit": "km/h"}
